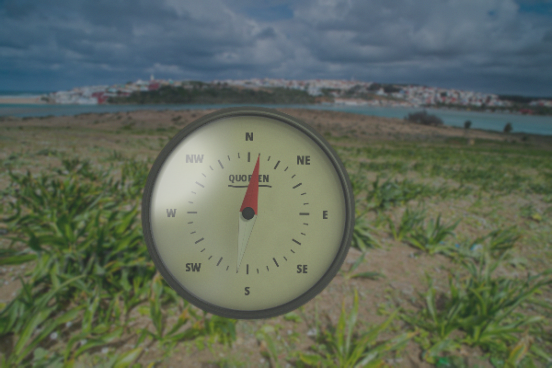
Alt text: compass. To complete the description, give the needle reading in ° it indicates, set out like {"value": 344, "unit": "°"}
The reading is {"value": 10, "unit": "°"}
